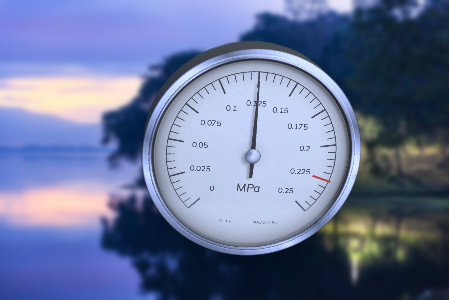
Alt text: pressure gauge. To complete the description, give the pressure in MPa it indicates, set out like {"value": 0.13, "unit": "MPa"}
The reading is {"value": 0.125, "unit": "MPa"}
